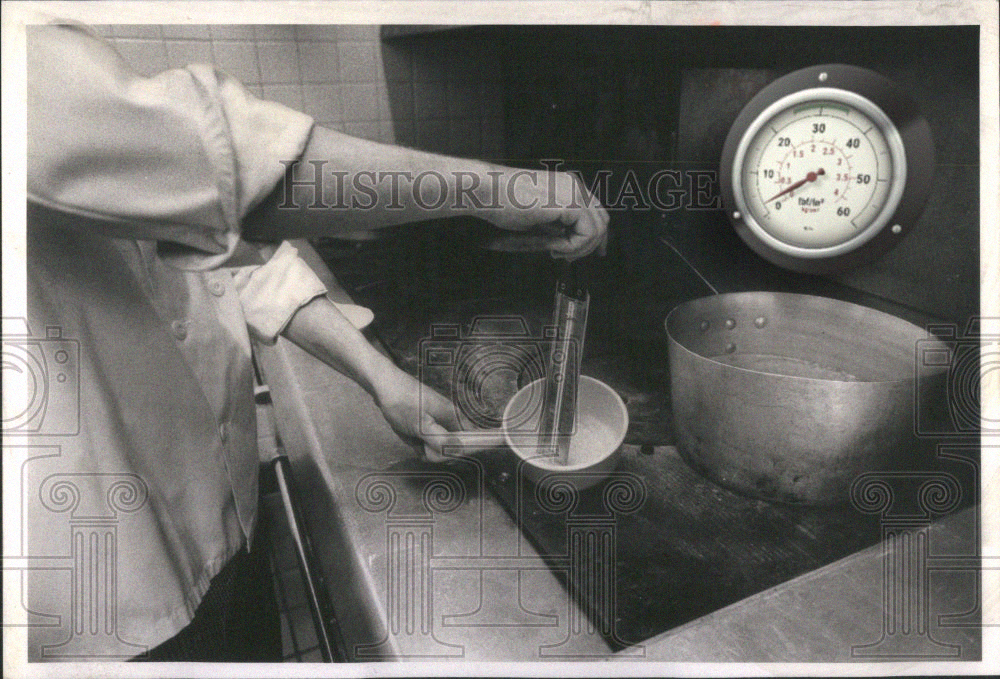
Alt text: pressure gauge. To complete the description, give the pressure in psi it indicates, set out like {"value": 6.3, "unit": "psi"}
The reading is {"value": 2.5, "unit": "psi"}
